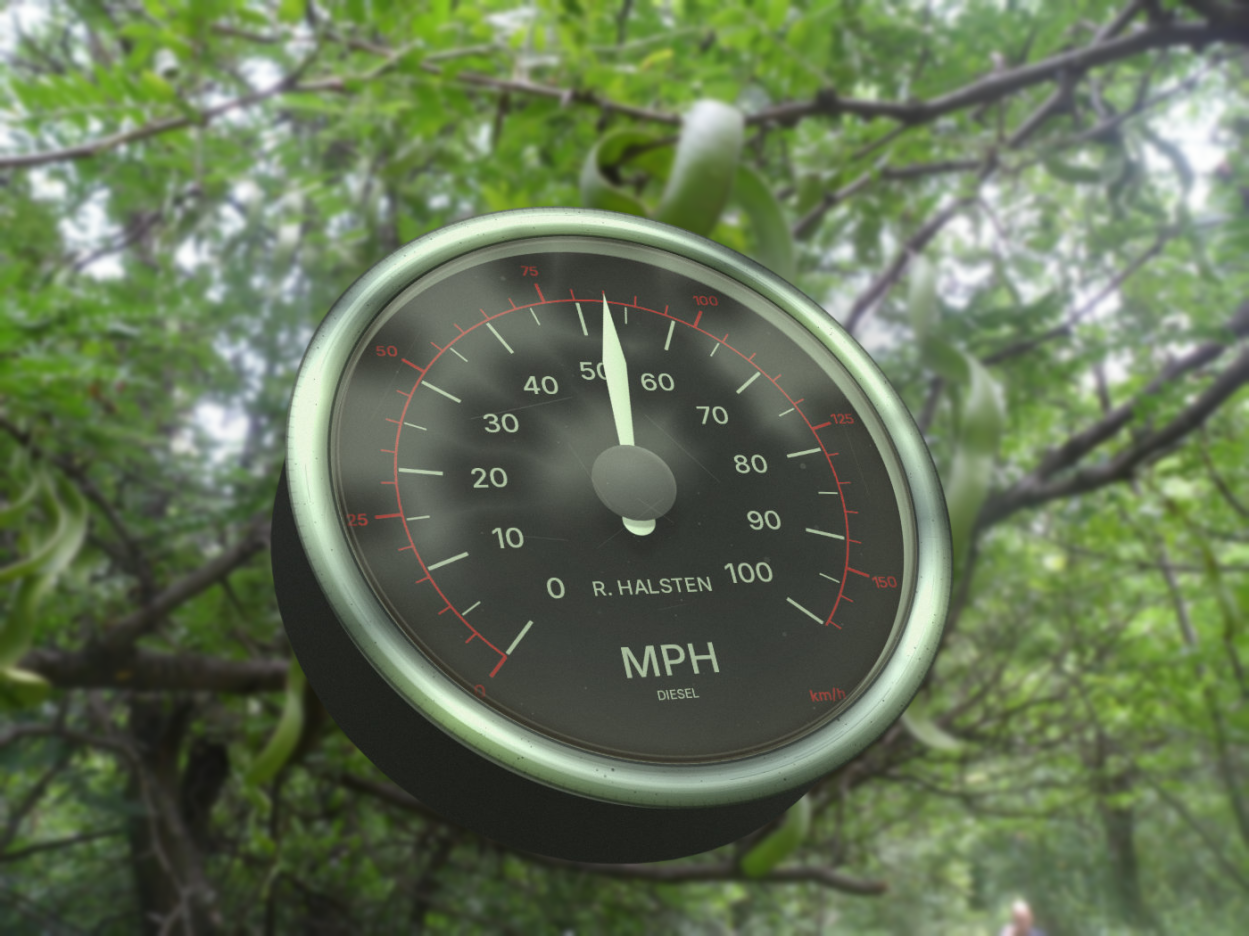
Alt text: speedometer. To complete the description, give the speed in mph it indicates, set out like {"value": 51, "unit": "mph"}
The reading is {"value": 52.5, "unit": "mph"}
